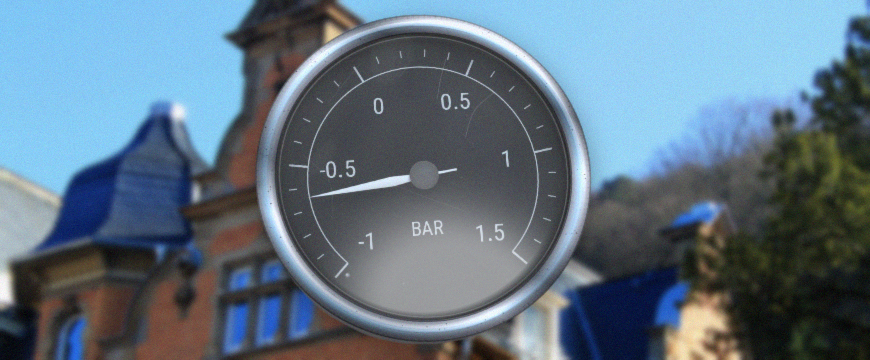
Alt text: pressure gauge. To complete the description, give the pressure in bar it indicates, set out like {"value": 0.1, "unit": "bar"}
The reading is {"value": -0.65, "unit": "bar"}
